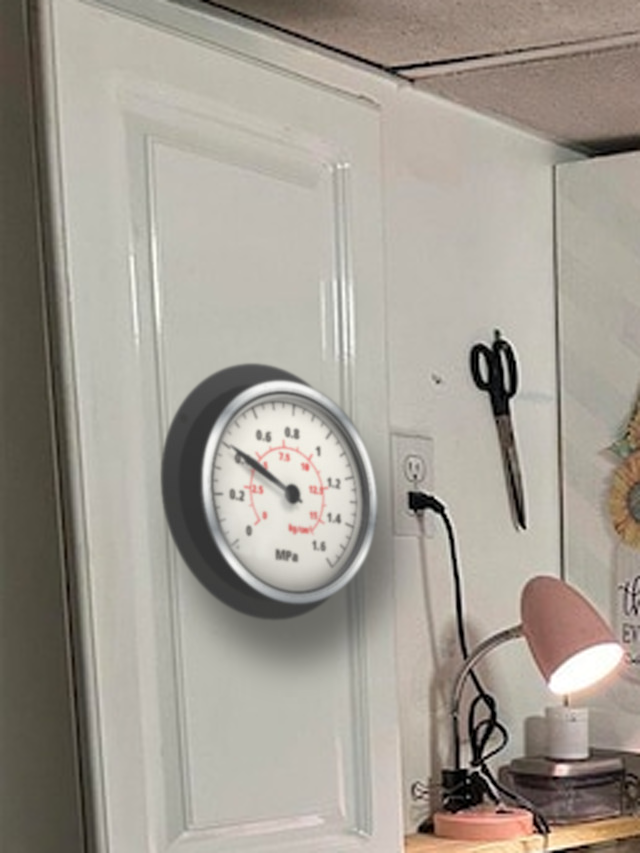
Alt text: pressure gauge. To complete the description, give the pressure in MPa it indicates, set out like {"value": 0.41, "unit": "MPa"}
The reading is {"value": 0.4, "unit": "MPa"}
